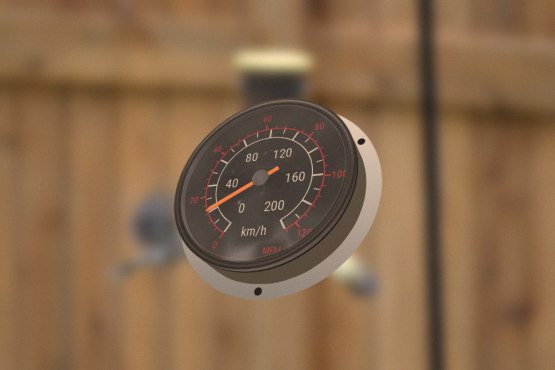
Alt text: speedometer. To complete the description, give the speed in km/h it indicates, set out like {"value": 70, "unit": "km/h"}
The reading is {"value": 20, "unit": "km/h"}
